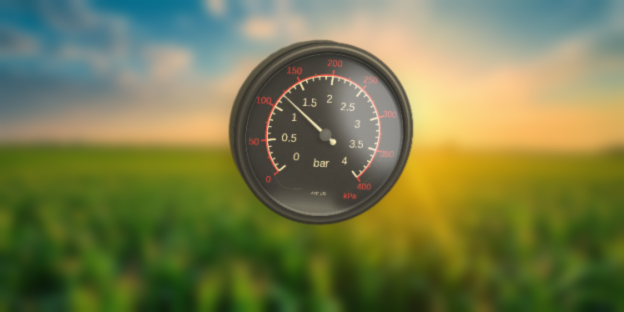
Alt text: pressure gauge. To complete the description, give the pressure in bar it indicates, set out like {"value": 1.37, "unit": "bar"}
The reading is {"value": 1.2, "unit": "bar"}
